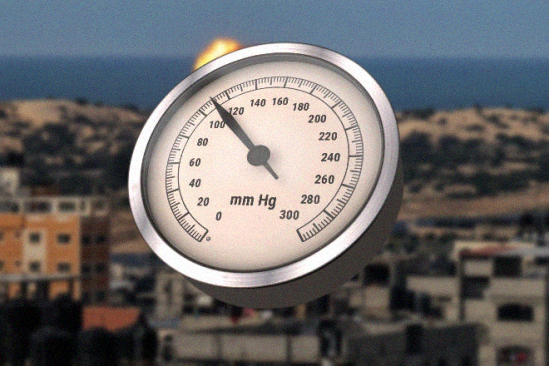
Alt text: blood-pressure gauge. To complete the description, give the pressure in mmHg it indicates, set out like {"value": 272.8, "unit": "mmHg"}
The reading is {"value": 110, "unit": "mmHg"}
